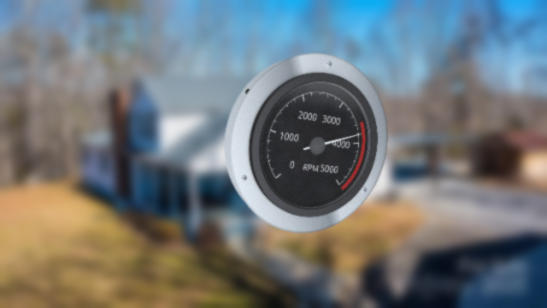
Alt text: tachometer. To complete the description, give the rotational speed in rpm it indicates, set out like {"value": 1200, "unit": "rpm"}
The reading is {"value": 3800, "unit": "rpm"}
